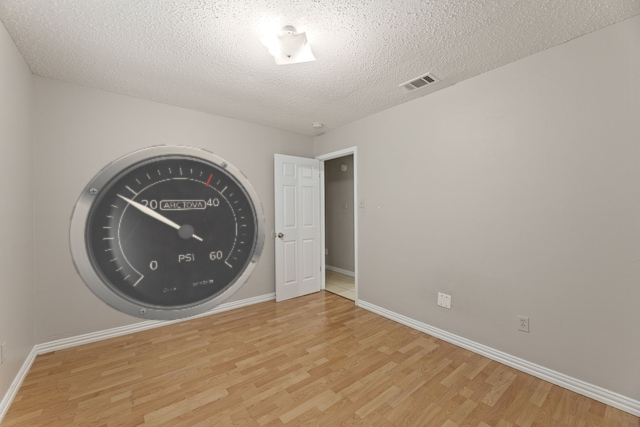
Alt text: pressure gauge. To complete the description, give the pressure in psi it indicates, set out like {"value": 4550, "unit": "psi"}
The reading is {"value": 18, "unit": "psi"}
